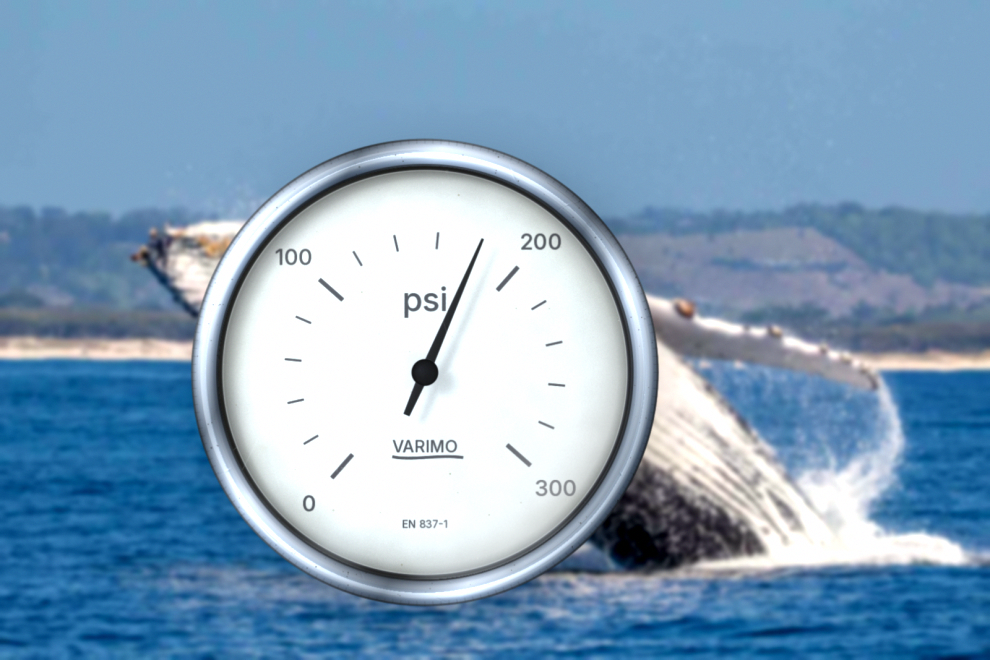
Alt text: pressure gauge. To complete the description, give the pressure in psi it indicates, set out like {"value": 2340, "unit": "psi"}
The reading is {"value": 180, "unit": "psi"}
